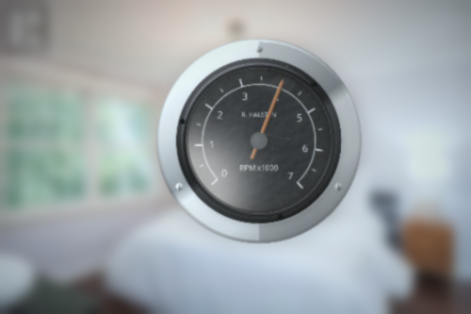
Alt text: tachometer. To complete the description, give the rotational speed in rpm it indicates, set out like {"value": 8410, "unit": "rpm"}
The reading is {"value": 4000, "unit": "rpm"}
